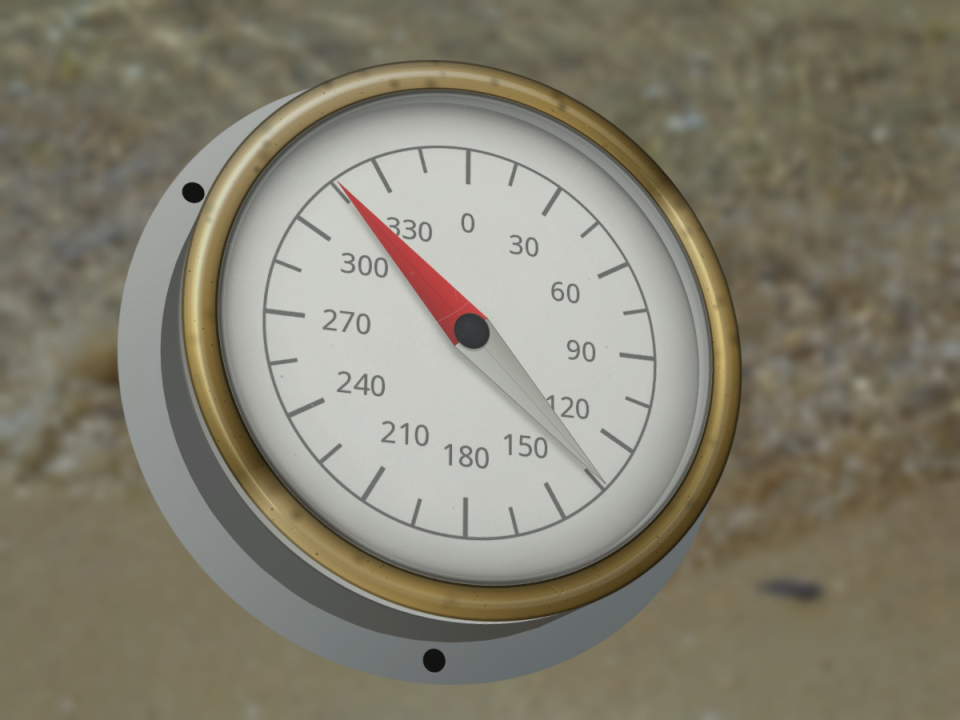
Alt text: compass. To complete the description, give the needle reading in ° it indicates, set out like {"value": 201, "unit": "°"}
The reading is {"value": 315, "unit": "°"}
